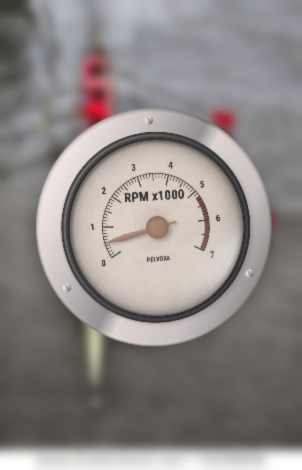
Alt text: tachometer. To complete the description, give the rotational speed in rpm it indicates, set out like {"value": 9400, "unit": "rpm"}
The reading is {"value": 500, "unit": "rpm"}
